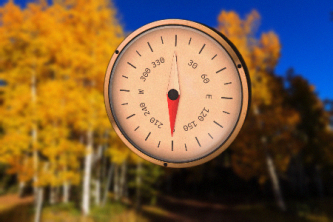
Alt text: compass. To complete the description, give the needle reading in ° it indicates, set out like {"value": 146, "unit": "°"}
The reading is {"value": 180, "unit": "°"}
